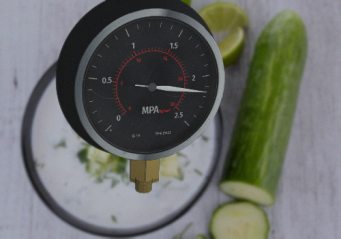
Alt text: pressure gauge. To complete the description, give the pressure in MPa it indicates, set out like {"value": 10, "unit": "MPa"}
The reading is {"value": 2.15, "unit": "MPa"}
